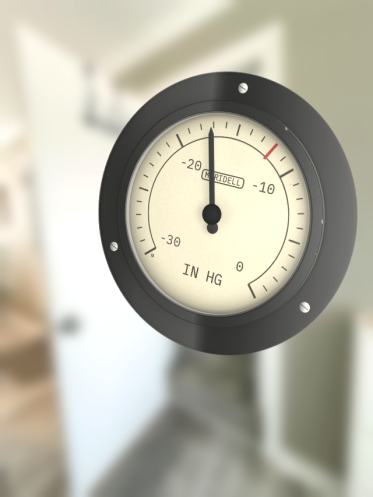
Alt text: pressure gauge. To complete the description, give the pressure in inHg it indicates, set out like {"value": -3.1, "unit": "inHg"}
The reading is {"value": -17, "unit": "inHg"}
